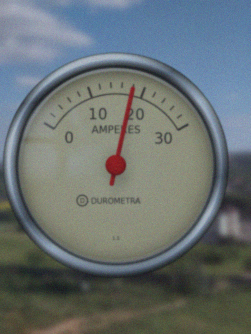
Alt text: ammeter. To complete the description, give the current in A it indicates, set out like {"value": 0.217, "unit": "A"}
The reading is {"value": 18, "unit": "A"}
